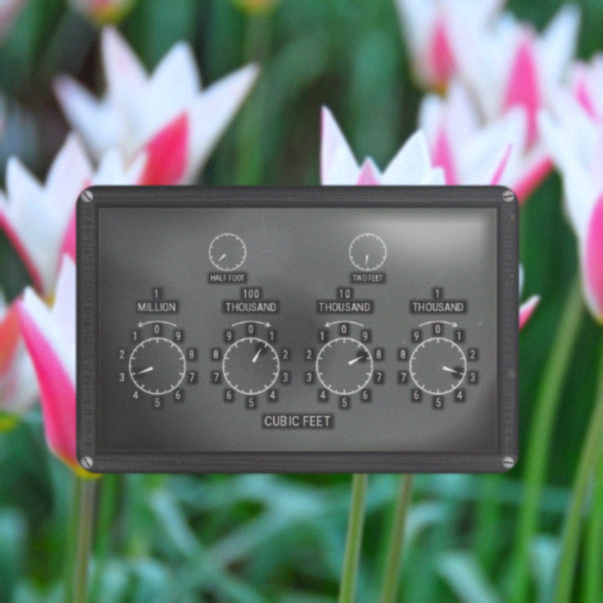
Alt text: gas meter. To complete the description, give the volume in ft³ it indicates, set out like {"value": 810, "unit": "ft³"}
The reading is {"value": 308300, "unit": "ft³"}
